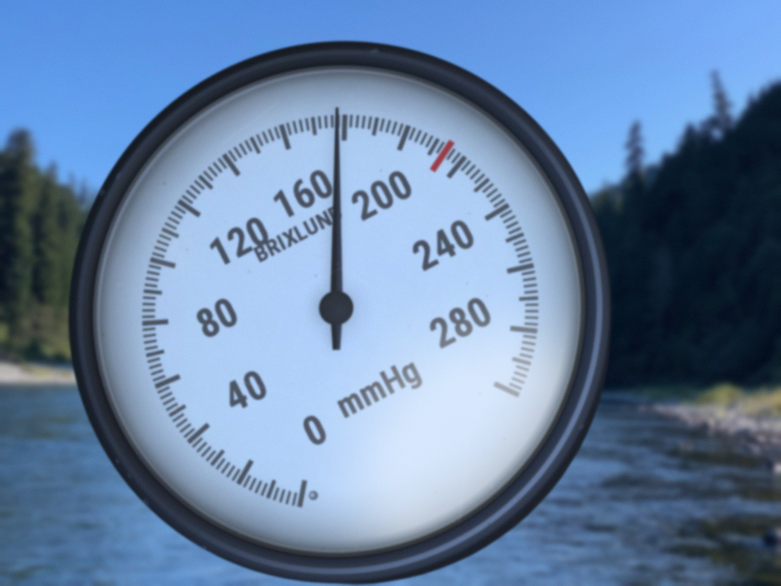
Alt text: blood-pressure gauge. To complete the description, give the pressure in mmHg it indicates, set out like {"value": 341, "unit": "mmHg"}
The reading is {"value": 178, "unit": "mmHg"}
